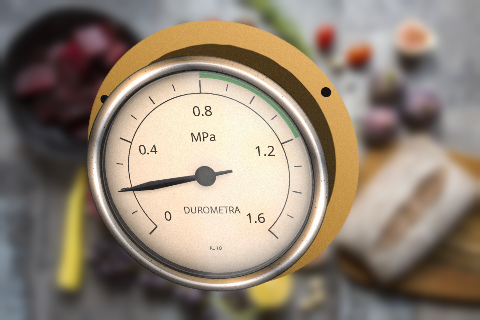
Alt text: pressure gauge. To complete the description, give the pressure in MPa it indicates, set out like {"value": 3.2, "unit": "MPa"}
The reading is {"value": 0.2, "unit": "MPa"}
